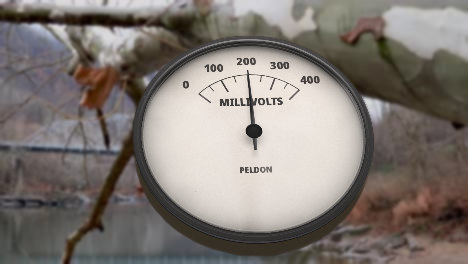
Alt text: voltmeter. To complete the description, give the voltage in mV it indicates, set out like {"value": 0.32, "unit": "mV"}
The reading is {"value": 200, "unit": "mV"}
